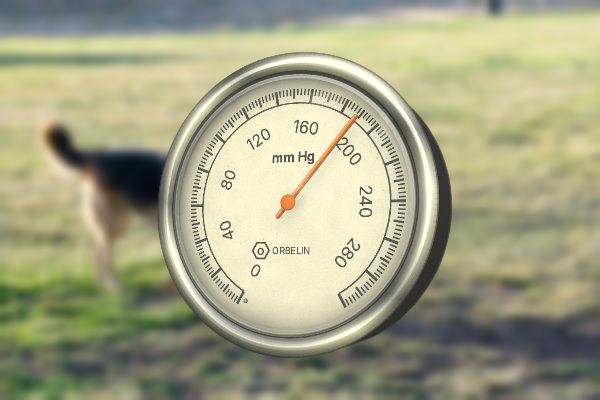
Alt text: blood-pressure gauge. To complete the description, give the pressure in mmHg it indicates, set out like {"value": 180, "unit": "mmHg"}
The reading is {"value": 190, "unit": "mmHg"}
